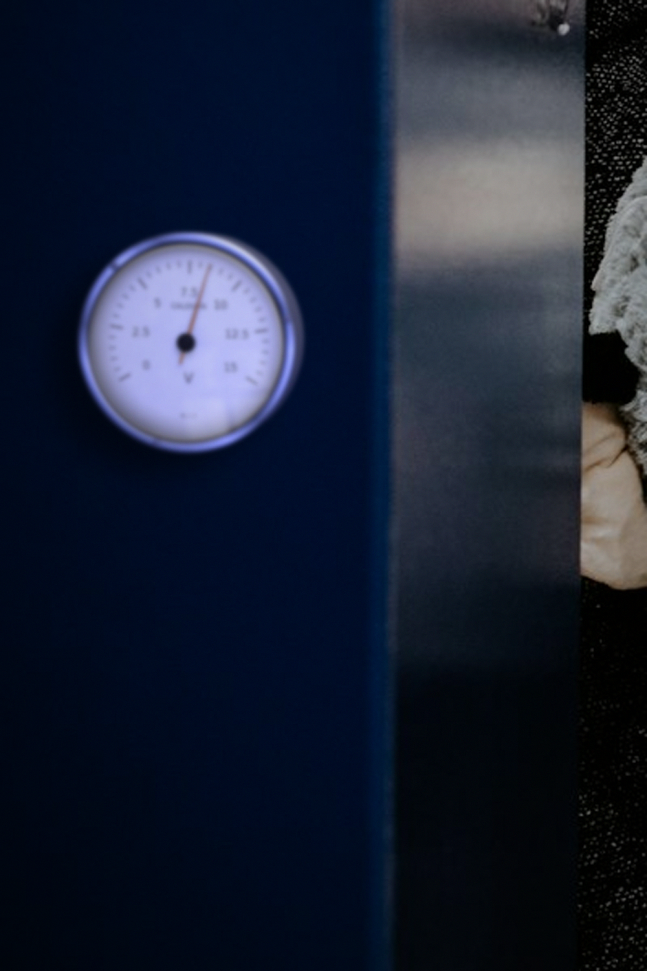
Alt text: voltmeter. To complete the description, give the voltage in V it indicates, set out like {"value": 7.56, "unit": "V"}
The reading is {"value": 8.5, "unit": "V"}
